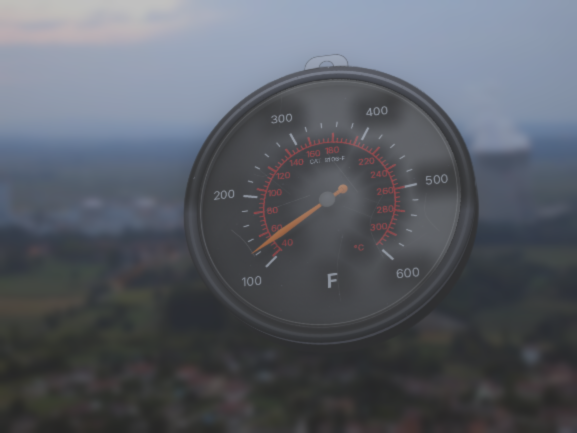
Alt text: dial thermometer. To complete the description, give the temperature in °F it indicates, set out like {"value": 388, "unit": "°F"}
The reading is {"value": 120, "unit": "°F"}
